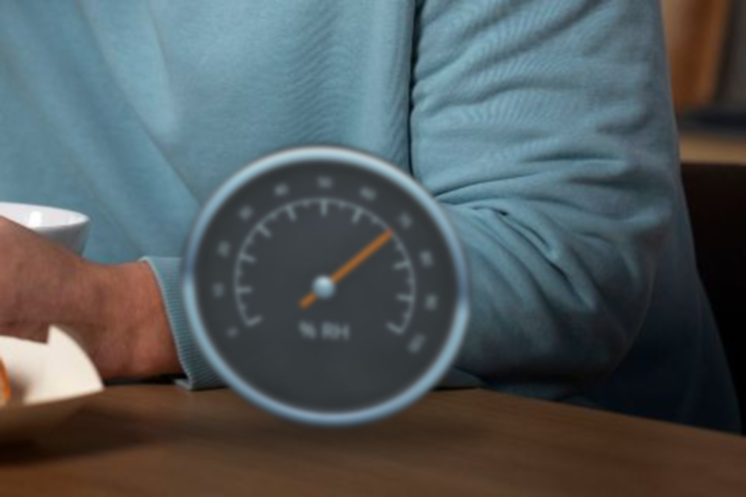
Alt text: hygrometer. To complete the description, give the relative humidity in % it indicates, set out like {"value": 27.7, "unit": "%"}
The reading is {"value": 70, "unit": "%"}
